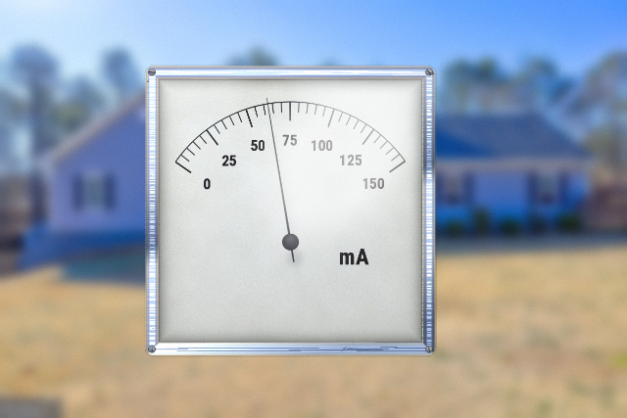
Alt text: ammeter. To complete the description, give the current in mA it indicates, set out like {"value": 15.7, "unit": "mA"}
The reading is {"value": 62.5, "unit": "mA"}
